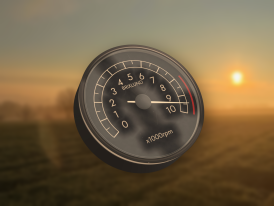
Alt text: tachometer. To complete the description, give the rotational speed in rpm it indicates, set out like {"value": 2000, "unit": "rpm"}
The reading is {"value": 9500, "unit": "rpm"}
